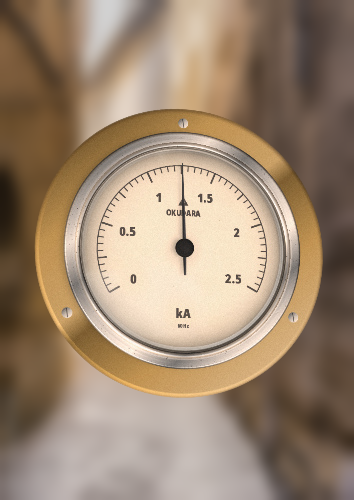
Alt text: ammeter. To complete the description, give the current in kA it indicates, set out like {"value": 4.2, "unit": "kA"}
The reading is {"value": 1.25, "unit": "kA"}
